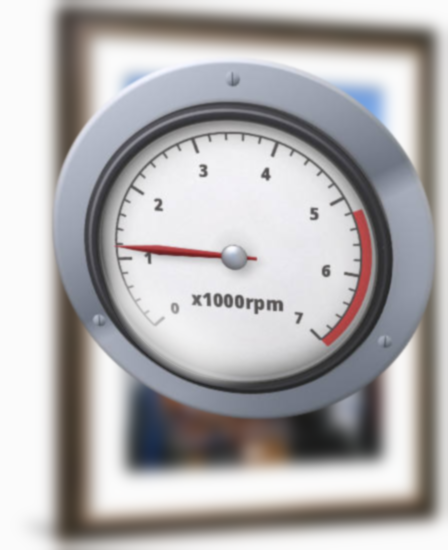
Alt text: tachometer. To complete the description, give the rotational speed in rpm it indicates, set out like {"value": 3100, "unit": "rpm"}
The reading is {"value": 1200, "unit": "rpm"}
